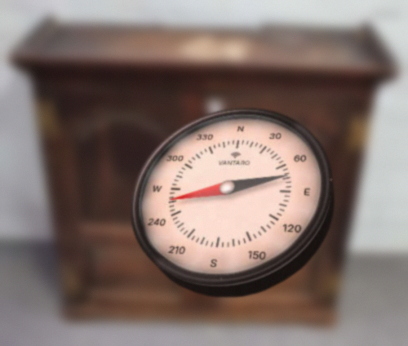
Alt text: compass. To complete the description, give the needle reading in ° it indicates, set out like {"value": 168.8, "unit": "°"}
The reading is {"value": 255, "unit": "°"}
